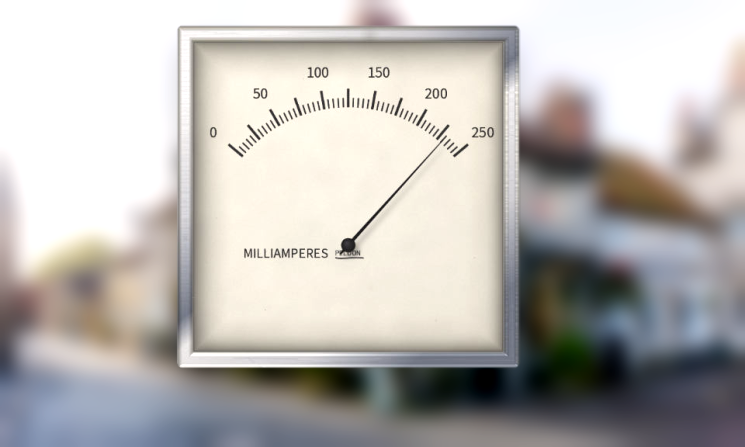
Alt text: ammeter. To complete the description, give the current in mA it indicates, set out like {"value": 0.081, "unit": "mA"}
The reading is {"value": 230, "unit": "mA"}
